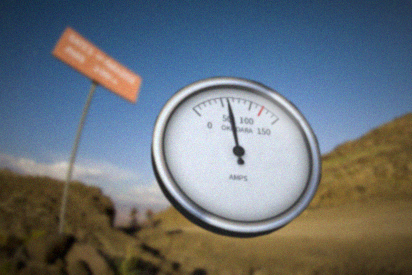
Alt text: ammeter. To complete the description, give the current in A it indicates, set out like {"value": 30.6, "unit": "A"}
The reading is {"value": 60, "unit": "A"}
